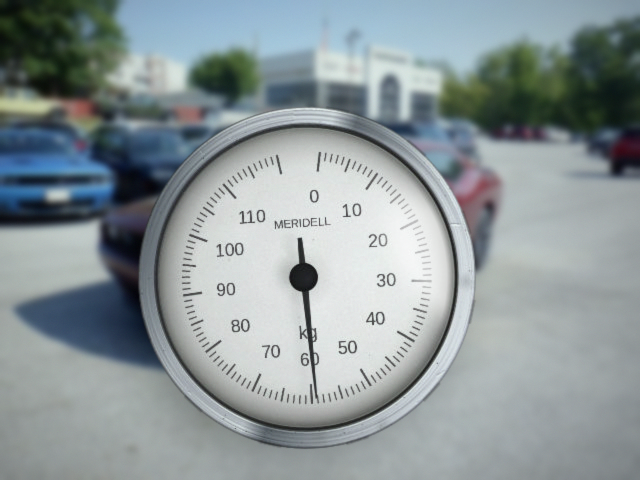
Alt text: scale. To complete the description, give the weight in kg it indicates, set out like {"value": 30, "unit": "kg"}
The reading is {"value": 59, "unit": "kg"}
